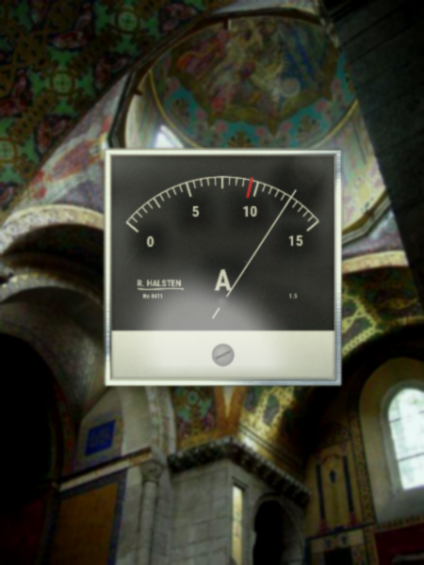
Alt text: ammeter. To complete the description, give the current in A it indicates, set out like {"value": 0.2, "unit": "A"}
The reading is {"value": 12.5, "unit": "A"}
